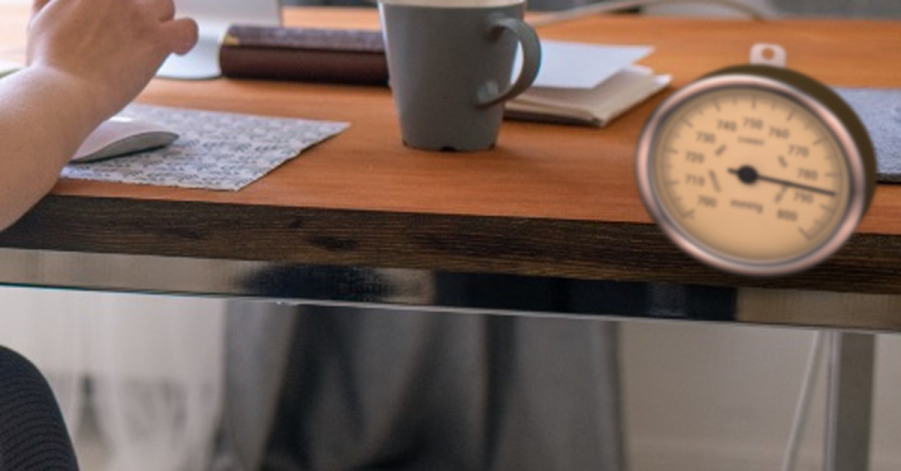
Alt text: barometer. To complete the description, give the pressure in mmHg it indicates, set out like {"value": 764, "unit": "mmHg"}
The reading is {"value": 785, "unit": "mmHg"}
